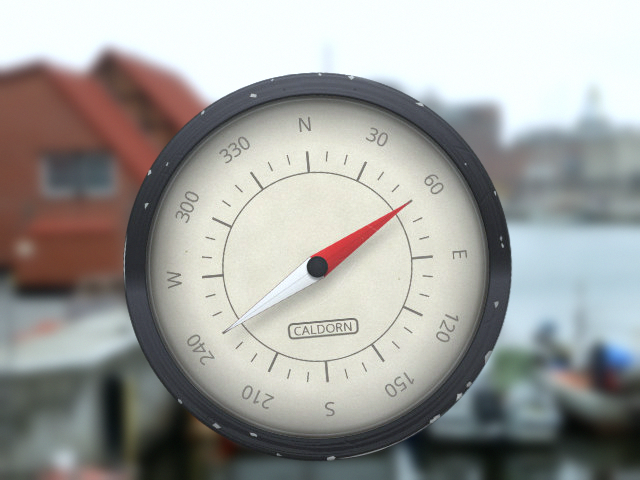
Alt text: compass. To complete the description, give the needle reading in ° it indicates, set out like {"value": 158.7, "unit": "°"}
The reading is {"value": 60, "unit": "°"}
